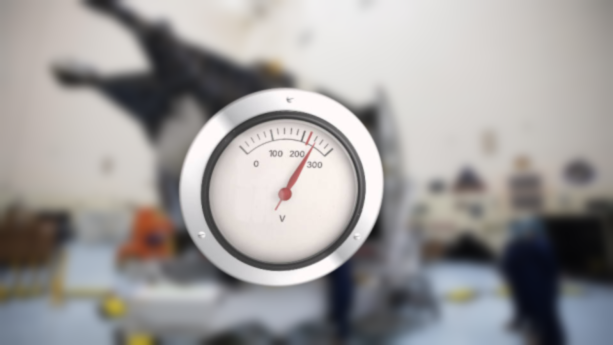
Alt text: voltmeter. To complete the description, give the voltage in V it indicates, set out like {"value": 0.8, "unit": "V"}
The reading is {"value": 240, "unit": "V"}
